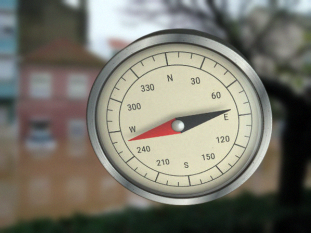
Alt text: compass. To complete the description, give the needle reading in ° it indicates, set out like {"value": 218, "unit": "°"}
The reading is {"value": 260, "unit": "°"}
